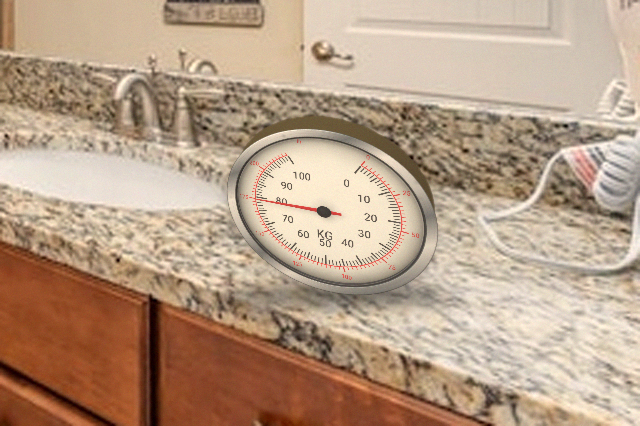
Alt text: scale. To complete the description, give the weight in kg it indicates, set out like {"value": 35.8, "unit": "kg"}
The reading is {"value": 80, "unit": "kg"}
